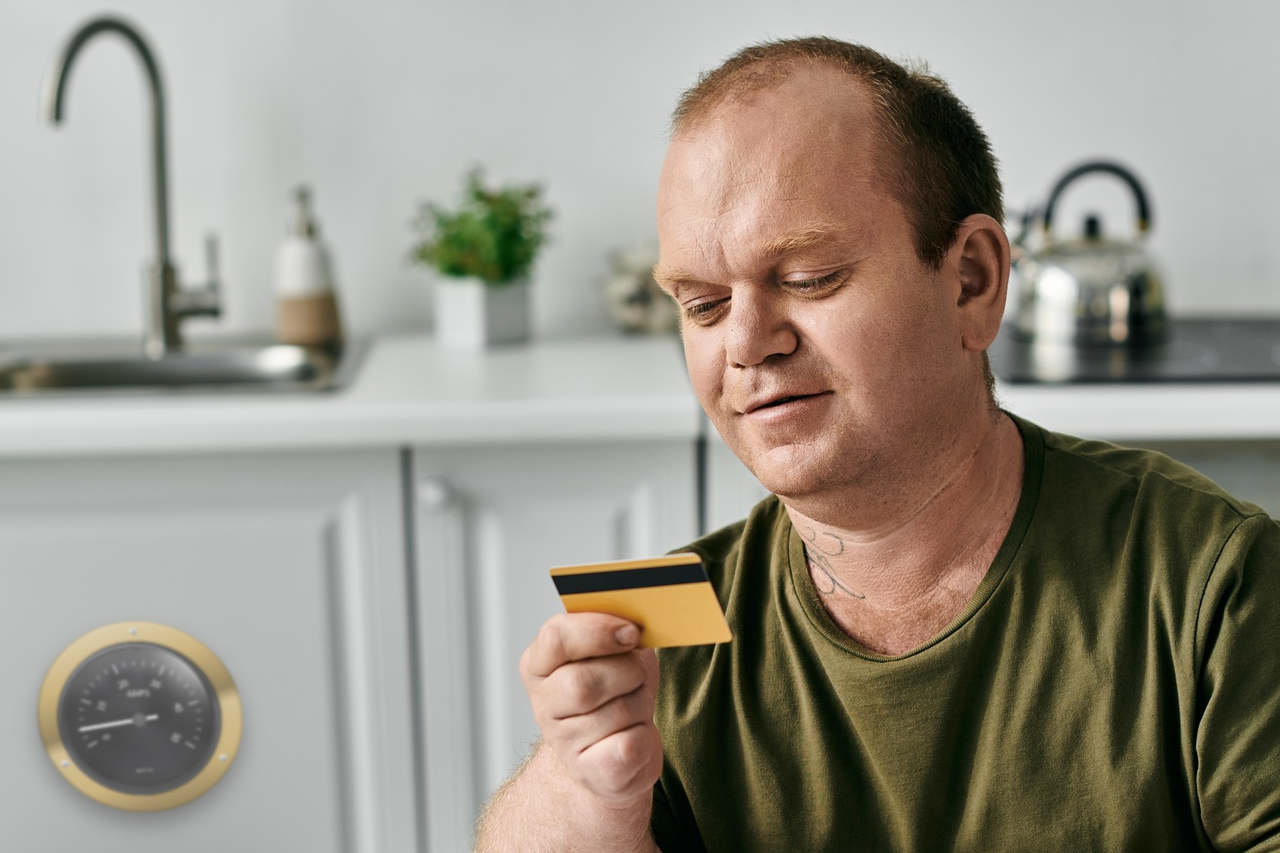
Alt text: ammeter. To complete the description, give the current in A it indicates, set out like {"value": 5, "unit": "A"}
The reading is {"value": 4, "unit": "A"}
